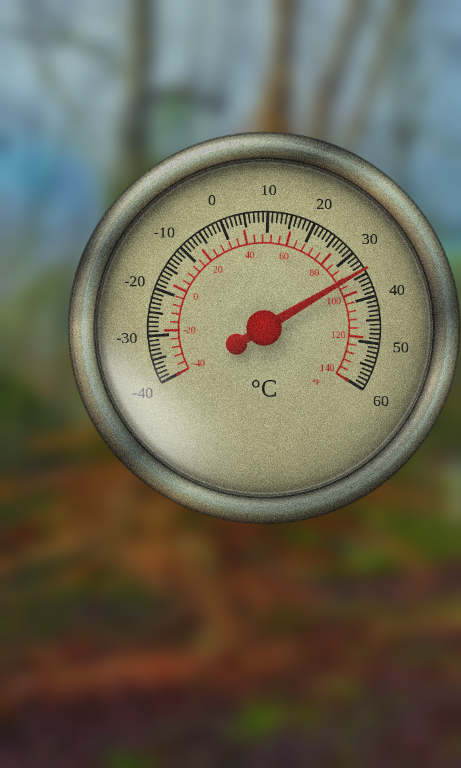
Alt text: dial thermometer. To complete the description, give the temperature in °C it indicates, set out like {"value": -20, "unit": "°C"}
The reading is {"value": 34, "unit": "°C"}
